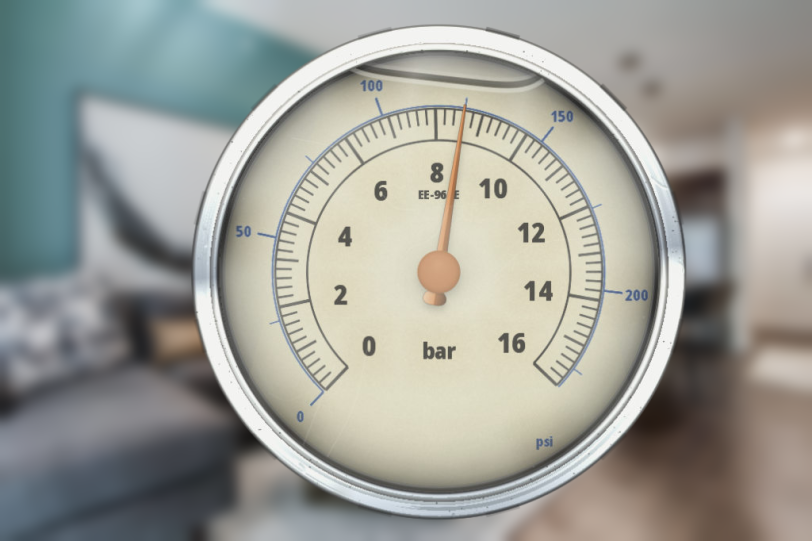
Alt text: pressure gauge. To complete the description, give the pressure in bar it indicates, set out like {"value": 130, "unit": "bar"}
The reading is {"value": 8.6, "unit": "bar"}
